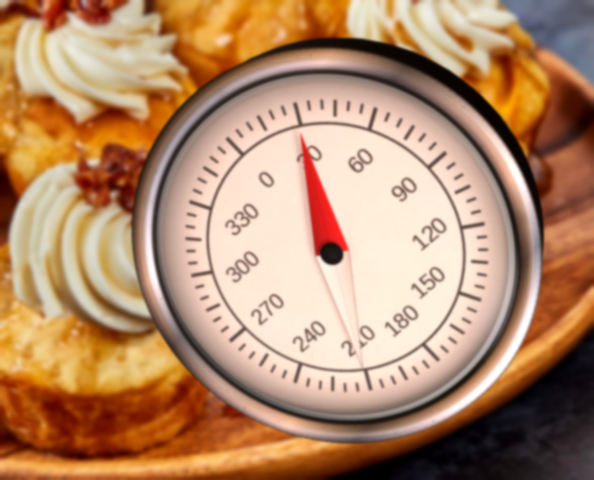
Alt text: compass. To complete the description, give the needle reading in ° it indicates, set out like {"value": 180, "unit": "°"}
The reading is {"value": 30, "unit": "°"}
